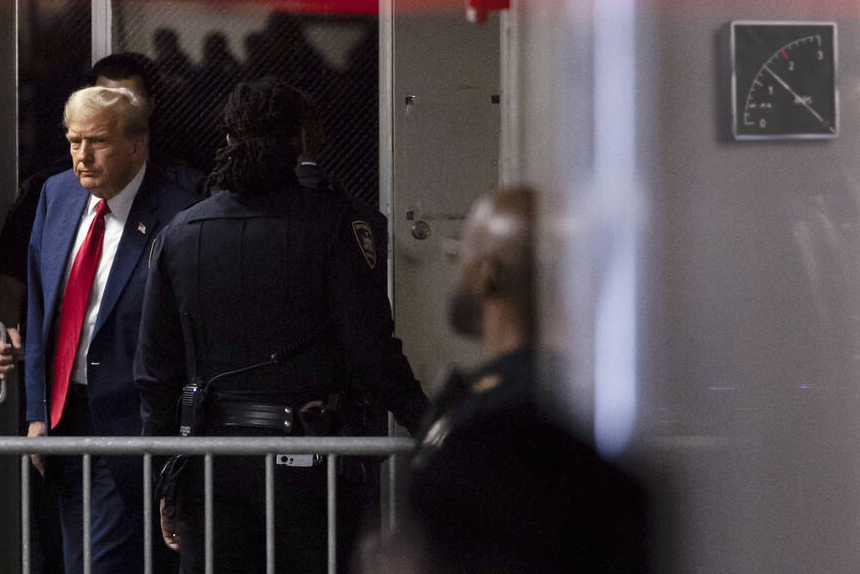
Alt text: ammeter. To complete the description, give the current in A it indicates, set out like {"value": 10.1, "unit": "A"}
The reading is {"value": 1.4, "unit": "A"}
